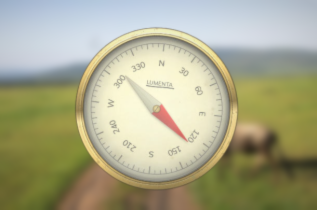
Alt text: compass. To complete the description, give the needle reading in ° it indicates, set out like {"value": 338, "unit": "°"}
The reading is {"value": 130, "unit": "°"}
